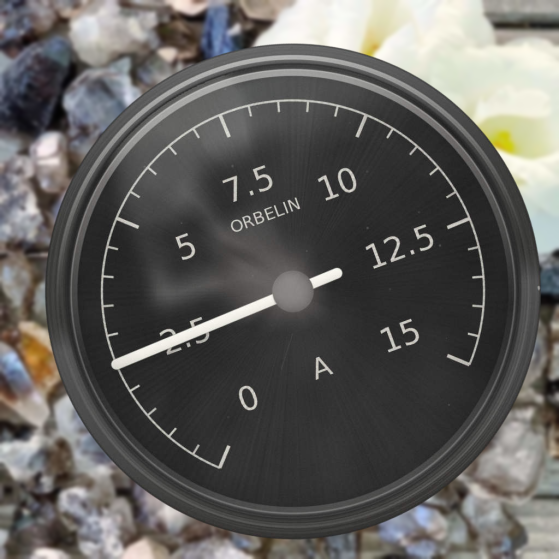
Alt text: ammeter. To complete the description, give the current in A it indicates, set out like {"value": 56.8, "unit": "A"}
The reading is {"value": 2.5, "unit": "A"}
